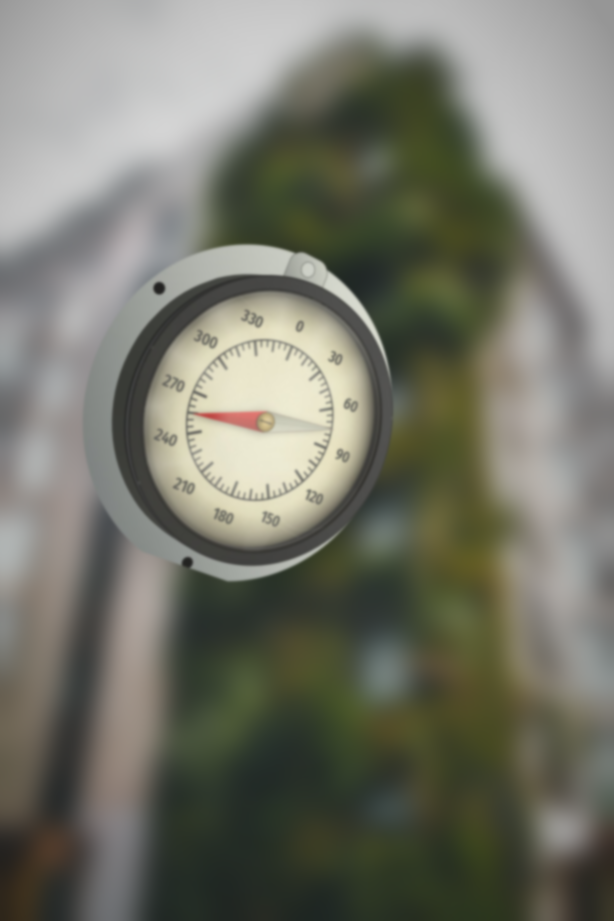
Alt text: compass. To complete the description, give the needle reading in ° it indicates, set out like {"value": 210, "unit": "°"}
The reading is {"value": 255, "unit": "°"}
